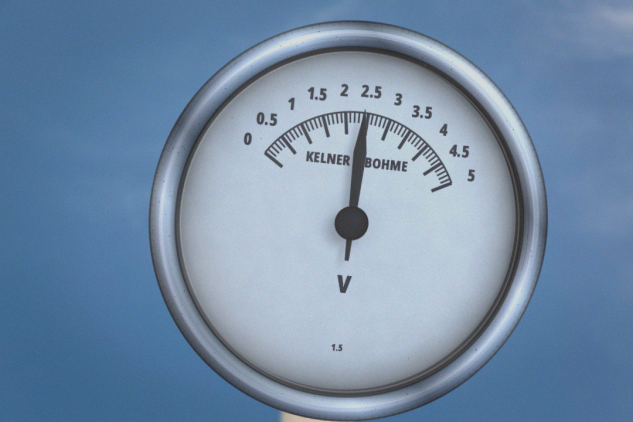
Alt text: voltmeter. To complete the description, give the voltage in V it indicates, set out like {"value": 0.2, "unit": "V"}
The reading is {"value": 2.4, "unit": "V"}
